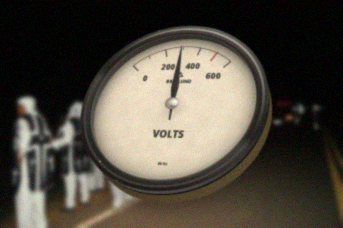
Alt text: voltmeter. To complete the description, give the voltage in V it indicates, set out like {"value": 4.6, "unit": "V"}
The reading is {"value": 300, "unit": "V"}
